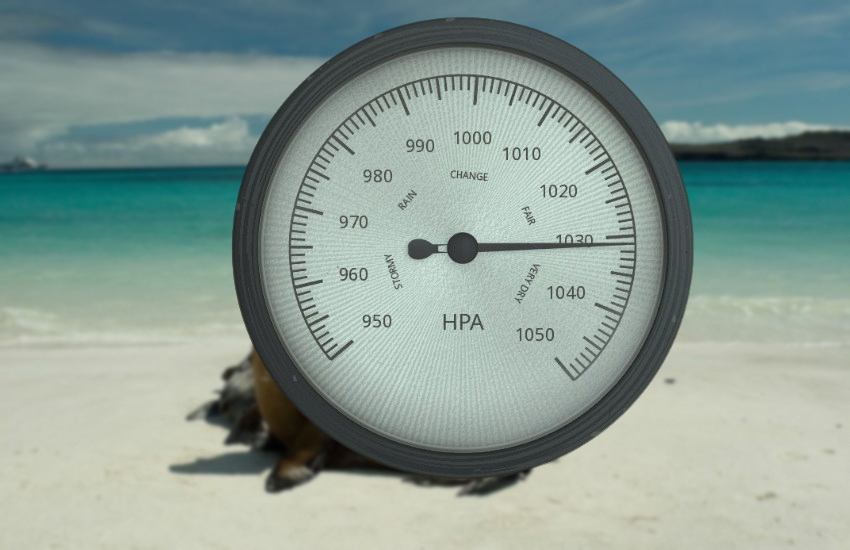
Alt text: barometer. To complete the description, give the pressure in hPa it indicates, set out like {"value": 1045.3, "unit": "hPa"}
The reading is {"value": 1031, "unit": "hPa"}
